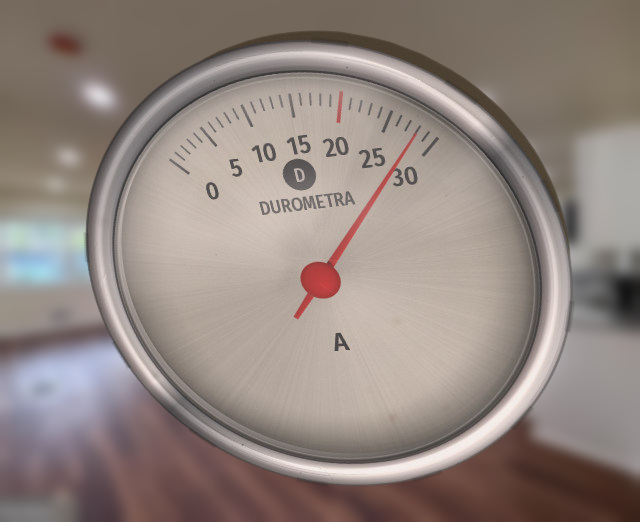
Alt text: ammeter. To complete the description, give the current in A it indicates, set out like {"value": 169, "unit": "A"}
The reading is {"value": 28, "unit": "A"}
